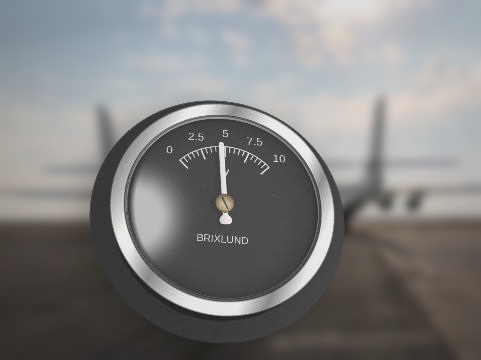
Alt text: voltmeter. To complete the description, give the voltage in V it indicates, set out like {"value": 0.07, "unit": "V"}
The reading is {"value": 4.5, "unit": "V"}
